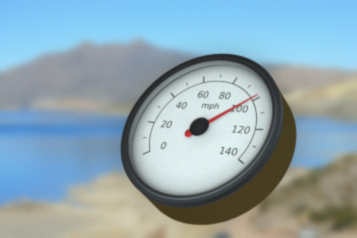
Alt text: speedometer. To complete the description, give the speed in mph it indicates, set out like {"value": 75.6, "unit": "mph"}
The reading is {"value": 100, "unit": "mph"}
